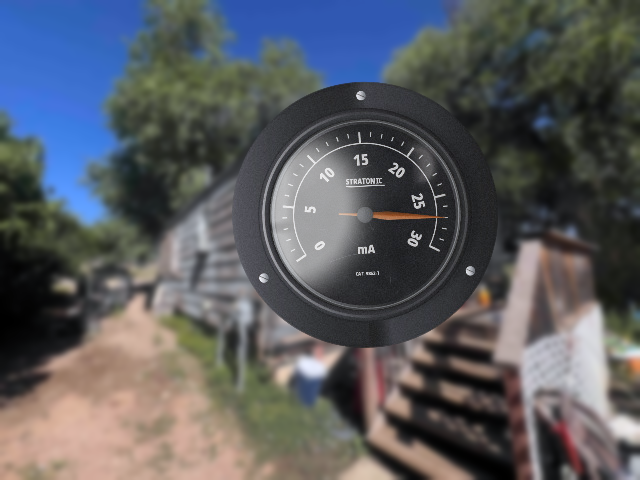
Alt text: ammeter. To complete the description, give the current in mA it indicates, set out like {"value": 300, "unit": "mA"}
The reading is {"value": 27, "unit": "mA"}
